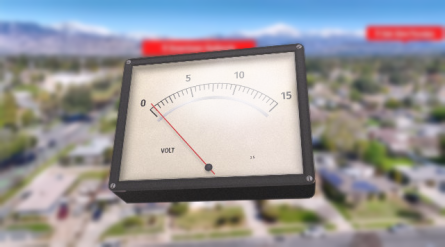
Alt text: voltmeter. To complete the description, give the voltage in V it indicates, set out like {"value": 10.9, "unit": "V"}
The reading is {"value": 0.5, "unit": "V"}
